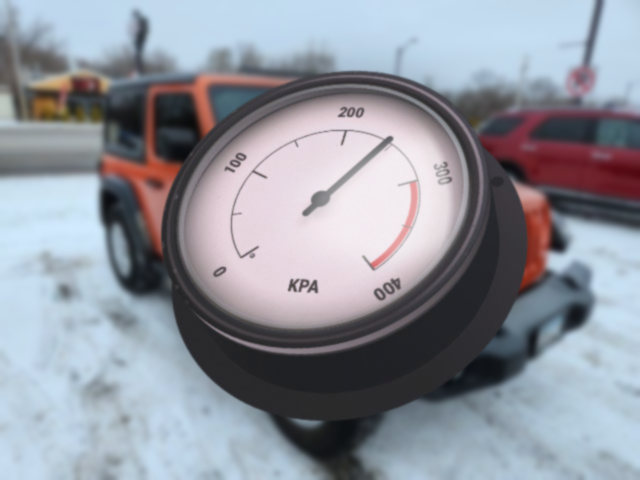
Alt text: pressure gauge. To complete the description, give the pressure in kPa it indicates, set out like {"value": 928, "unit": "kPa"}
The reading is {"value": 250, "unit": "kPa"}
